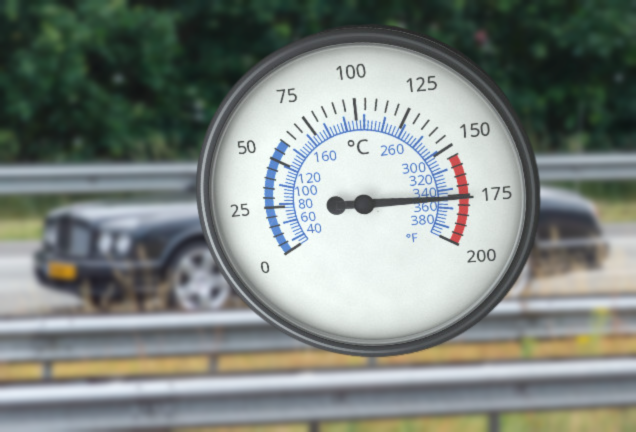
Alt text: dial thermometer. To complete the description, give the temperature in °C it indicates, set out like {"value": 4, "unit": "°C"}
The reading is {"value": 175, "unit": "°C"}
